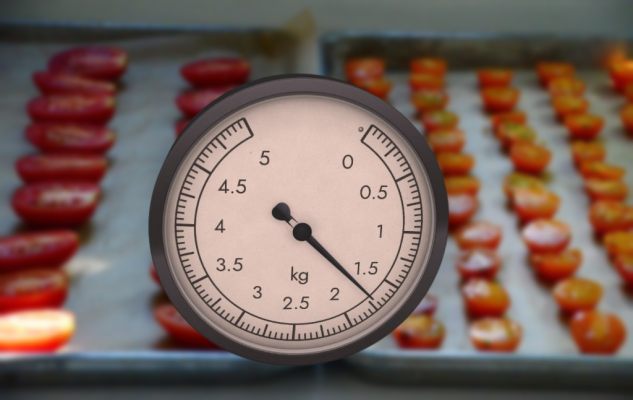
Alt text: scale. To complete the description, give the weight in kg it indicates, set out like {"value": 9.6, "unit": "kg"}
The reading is {"value": 1.7, "unit": "kg"}
